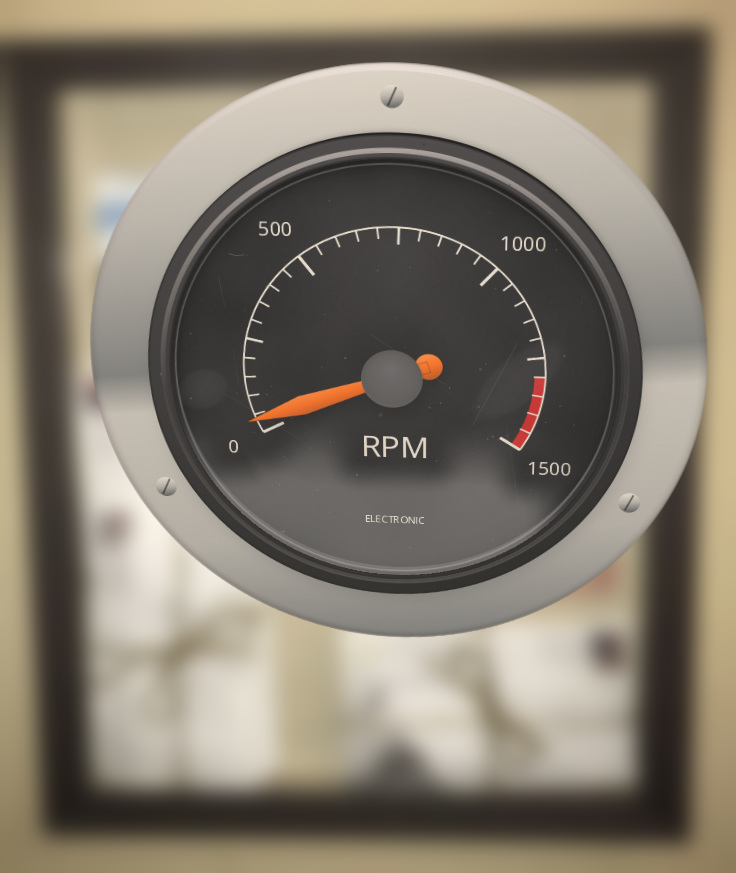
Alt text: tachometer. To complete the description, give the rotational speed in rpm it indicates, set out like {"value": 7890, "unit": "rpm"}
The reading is {"value": 50, "unit": "rpm"}
